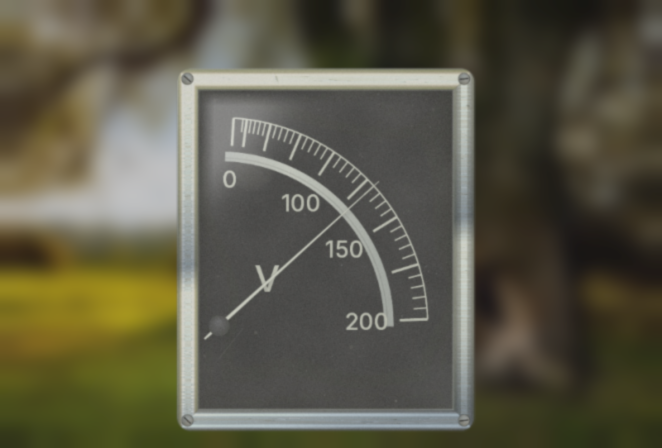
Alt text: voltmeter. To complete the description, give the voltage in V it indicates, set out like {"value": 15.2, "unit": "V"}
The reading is {"value": 130, "unit": "V"}
